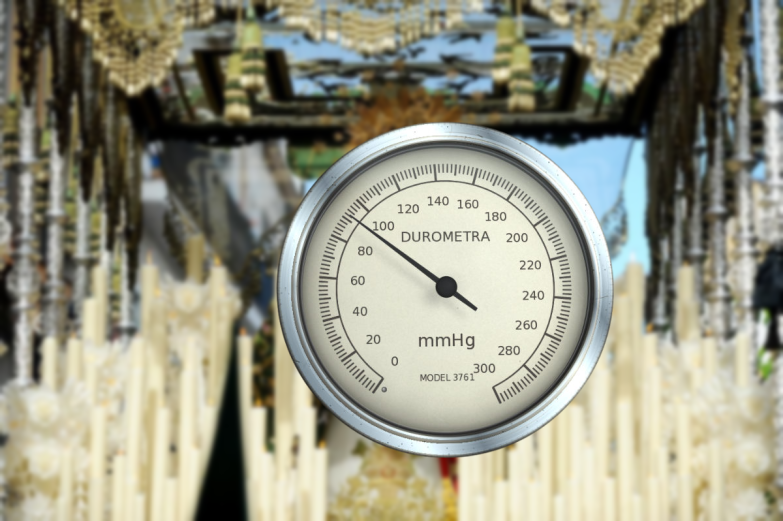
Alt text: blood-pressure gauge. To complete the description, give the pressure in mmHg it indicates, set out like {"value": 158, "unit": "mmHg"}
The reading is {"value": 92, "unit": "mmHg"}
